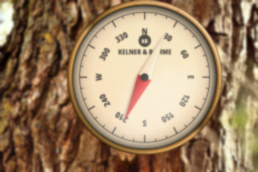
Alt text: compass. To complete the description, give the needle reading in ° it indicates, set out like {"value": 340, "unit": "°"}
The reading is {"value": 205, "unit": "°"}
